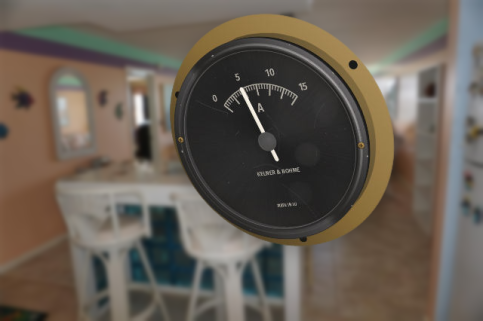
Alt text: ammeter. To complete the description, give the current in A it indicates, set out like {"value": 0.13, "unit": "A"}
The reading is {"value": 5, "unit": "A"}
